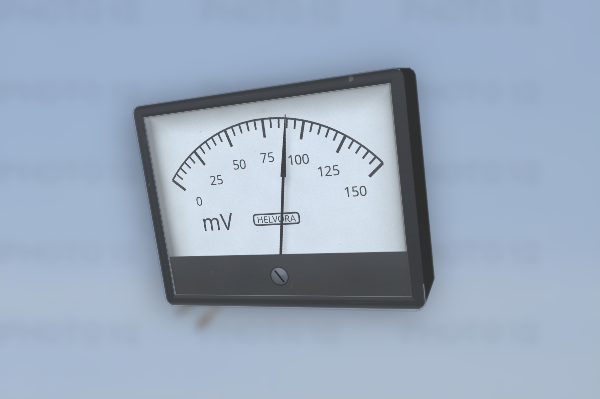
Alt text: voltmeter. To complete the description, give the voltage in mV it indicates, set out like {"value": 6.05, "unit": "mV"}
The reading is {"value": 90, "unit": "mV"}
